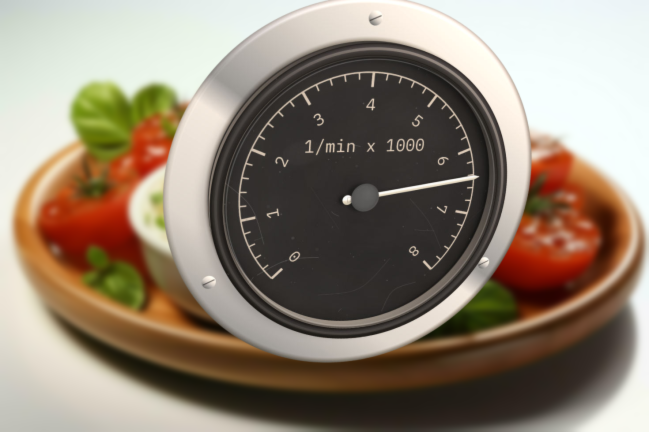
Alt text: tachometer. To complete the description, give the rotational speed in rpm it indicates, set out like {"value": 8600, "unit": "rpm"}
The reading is {"value": 6400, "unit": "rpm"}
